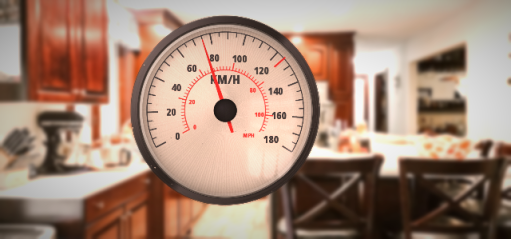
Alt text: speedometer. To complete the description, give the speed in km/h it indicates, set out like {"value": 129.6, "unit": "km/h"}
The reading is {"value": 75, "unit": "km/h"}
